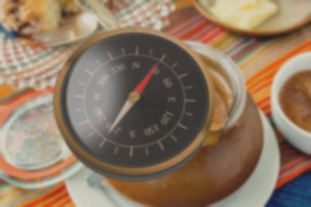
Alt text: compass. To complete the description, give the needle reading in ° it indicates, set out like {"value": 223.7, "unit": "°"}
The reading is {"value": 30, "unit": "°"}
